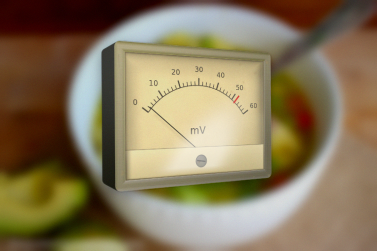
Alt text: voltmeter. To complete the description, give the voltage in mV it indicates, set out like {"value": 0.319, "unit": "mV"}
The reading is {"value": 2, "unit": "mV"}
